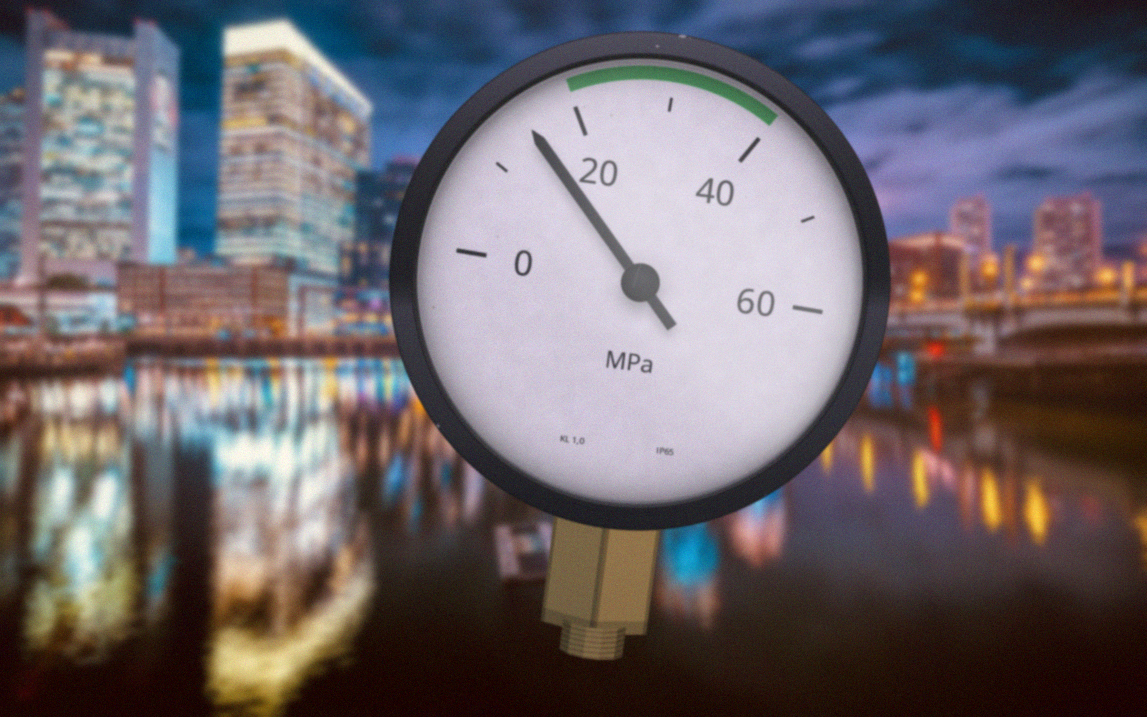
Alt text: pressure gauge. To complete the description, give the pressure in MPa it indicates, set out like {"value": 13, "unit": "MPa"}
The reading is {"value": 15, "unit": "MPa"}
